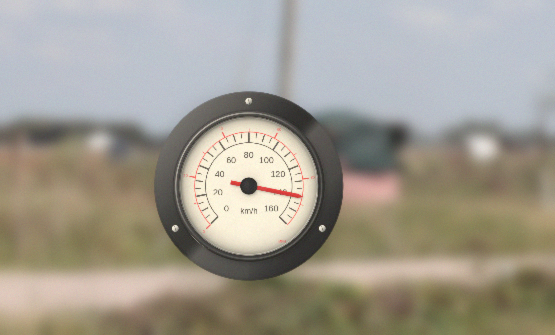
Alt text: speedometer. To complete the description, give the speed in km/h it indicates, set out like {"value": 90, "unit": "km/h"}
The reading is {"value": 140, "unit": "km/h"}
